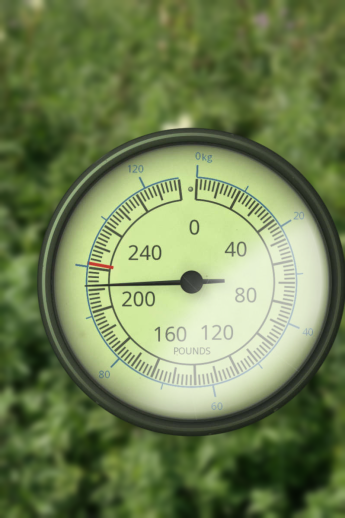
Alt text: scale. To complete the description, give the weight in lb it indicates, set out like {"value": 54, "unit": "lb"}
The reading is {"value": 212, "unit": "lb"}
